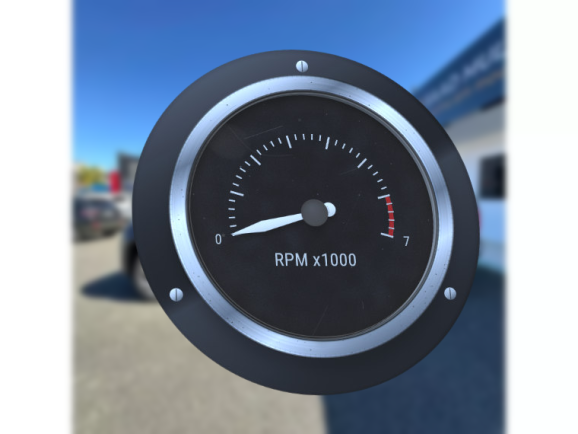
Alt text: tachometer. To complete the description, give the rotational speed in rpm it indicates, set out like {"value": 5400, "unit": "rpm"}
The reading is {"value": 0, "unit": "rpm"}
